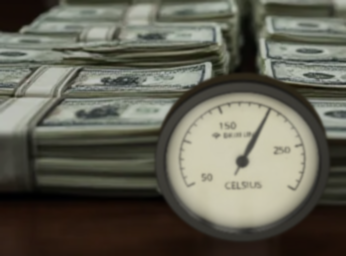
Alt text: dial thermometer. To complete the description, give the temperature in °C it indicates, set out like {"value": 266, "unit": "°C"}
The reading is {"value": 200, "unit": "°C"}
